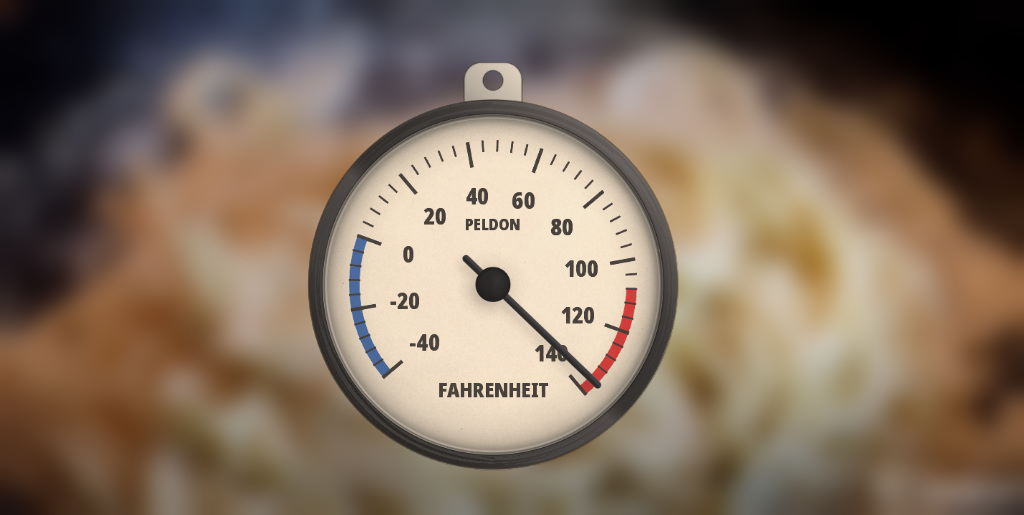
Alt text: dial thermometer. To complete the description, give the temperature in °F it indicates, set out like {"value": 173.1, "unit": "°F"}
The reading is {"value": 136, "unit": "°F"}
